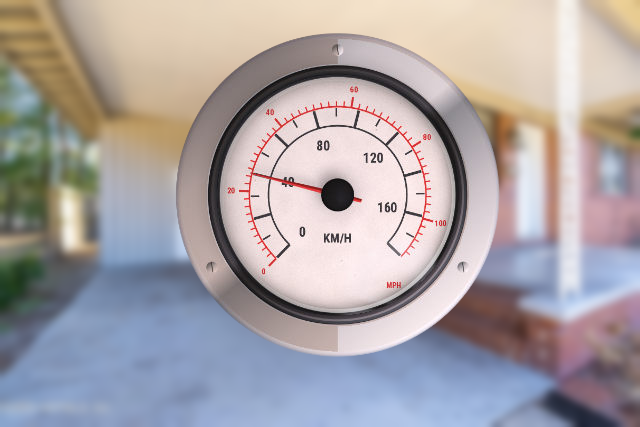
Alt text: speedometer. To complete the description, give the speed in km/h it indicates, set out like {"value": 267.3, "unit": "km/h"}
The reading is {"value": 40, "unit": "km/h"}
